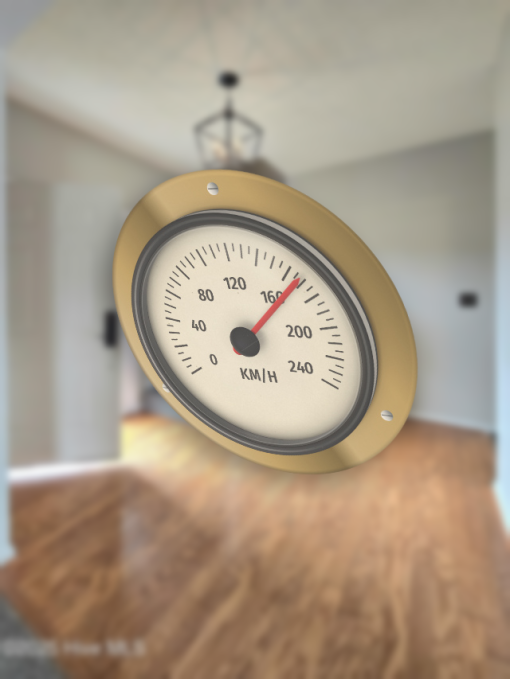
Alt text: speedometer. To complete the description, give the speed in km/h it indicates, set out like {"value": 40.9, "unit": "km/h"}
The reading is {"value": 167.5, "unit": "km/h"}
